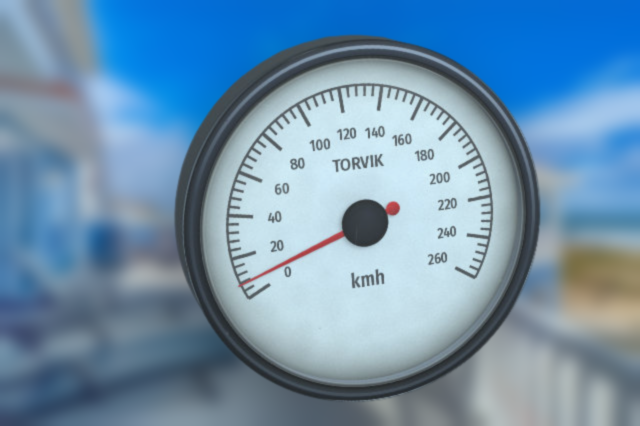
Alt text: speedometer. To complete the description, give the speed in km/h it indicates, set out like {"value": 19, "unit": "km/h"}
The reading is {"value": 8, "unit": "km/h"}
